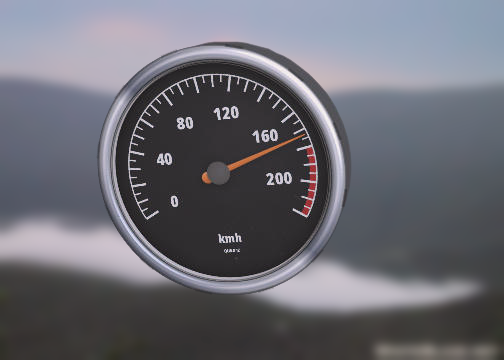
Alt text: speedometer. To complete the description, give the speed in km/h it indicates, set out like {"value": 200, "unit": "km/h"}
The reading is {"value": 172.5, "unit": "km/h"}
